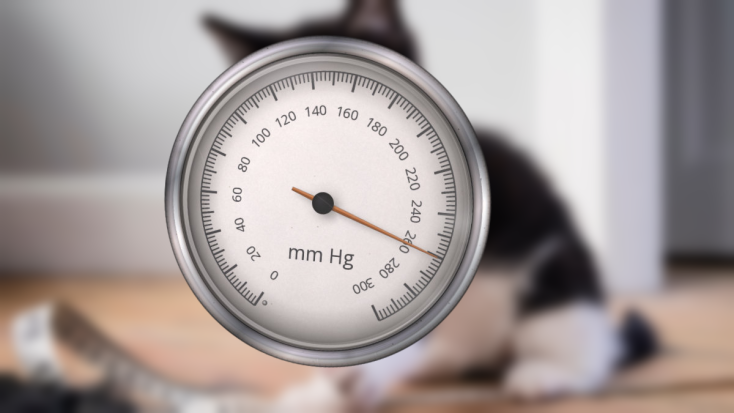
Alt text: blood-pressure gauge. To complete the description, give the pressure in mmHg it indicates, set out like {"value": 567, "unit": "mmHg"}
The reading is {"value": 260, "unit": "mmHg"}
